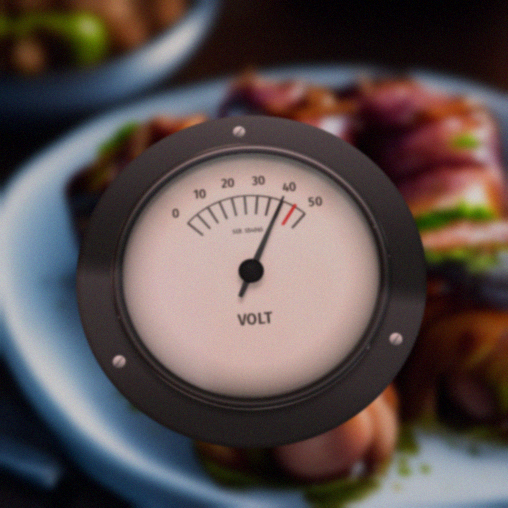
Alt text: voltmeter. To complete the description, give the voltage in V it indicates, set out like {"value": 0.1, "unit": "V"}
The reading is {"value": 40, "unit": "V"}
